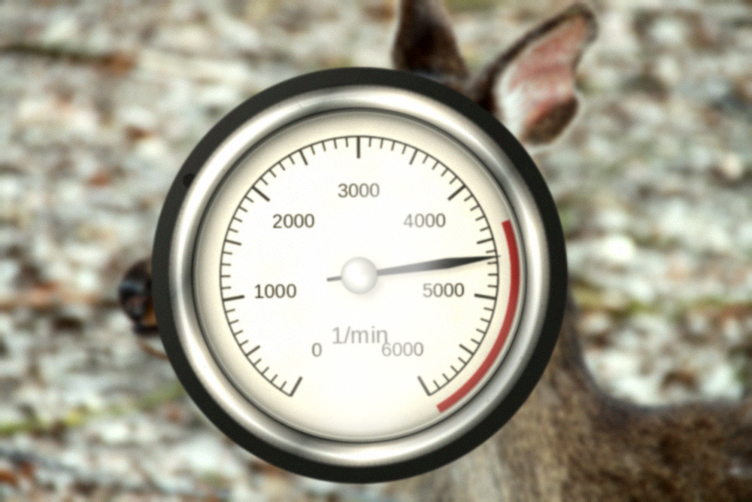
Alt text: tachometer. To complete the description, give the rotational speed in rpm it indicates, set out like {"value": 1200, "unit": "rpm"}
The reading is {"value": 4650, "unit": "rpm"}
